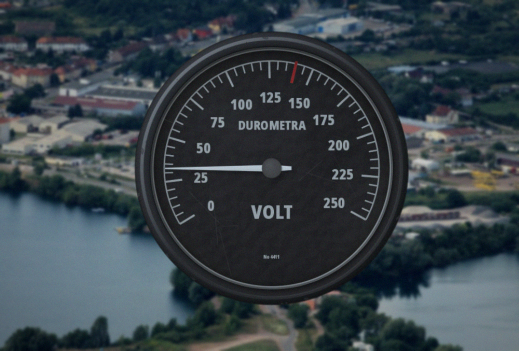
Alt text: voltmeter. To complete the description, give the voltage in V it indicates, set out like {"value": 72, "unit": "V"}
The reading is {"value": 32.5, "unit": "V"}
